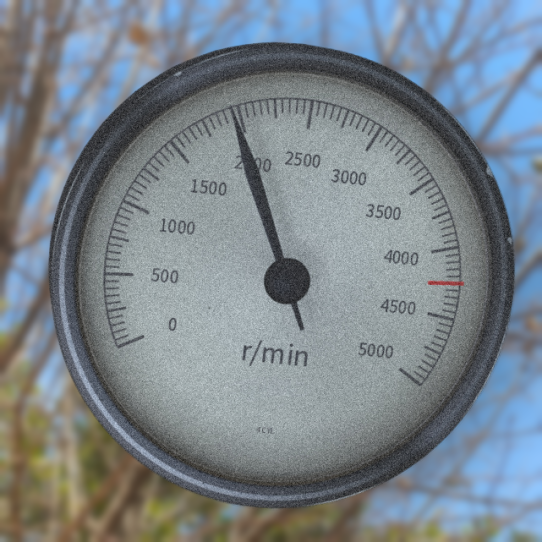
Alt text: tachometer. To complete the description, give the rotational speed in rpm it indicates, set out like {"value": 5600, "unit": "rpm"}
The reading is {"value": 1950, "unit": "rpm"}
